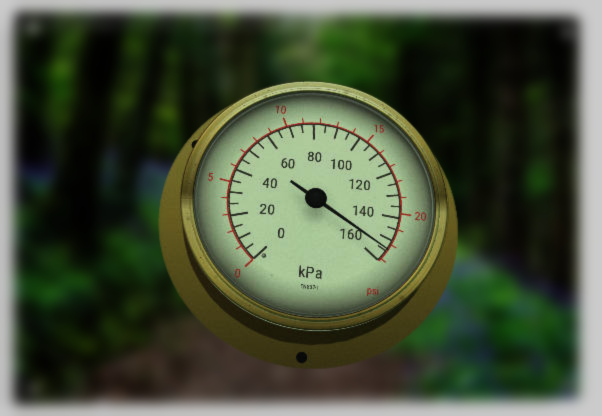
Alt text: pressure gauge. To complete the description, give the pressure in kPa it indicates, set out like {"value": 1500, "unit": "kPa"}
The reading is {"value": 155, "unit": "kPa"}
